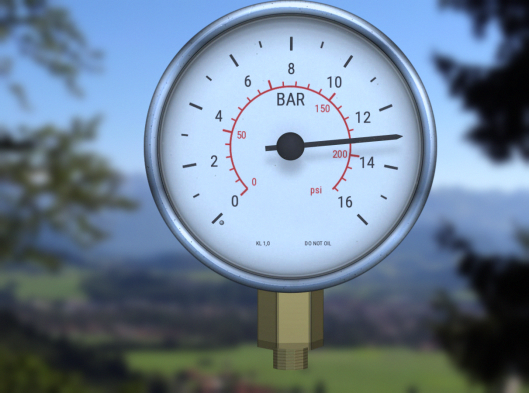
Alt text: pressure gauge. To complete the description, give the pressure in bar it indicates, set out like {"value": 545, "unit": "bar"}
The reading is {"value": 13, "unit": "bar"}
